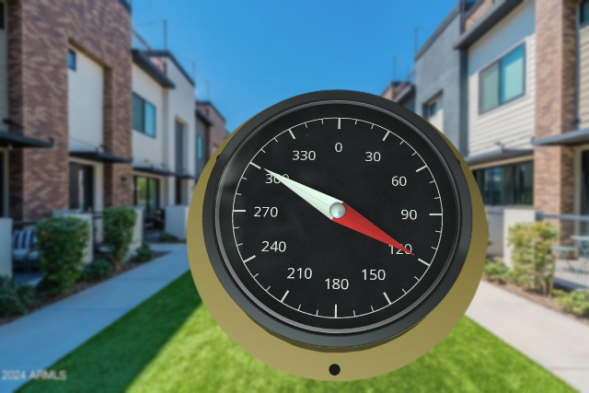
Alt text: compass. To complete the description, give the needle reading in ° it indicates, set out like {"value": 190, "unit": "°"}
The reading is {"value": 120, "unit": "°"}
